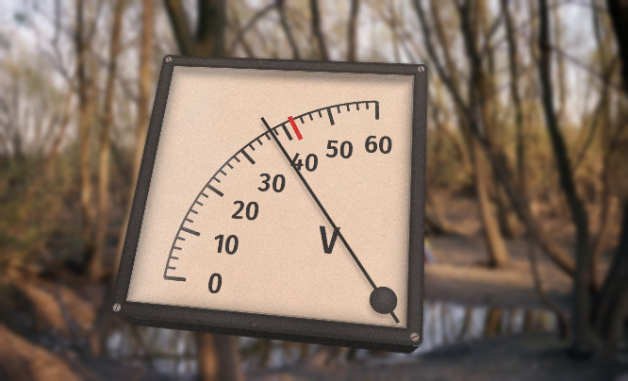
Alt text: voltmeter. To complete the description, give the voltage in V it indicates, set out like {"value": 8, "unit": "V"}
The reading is {"value": 37, "unit": "V"}
